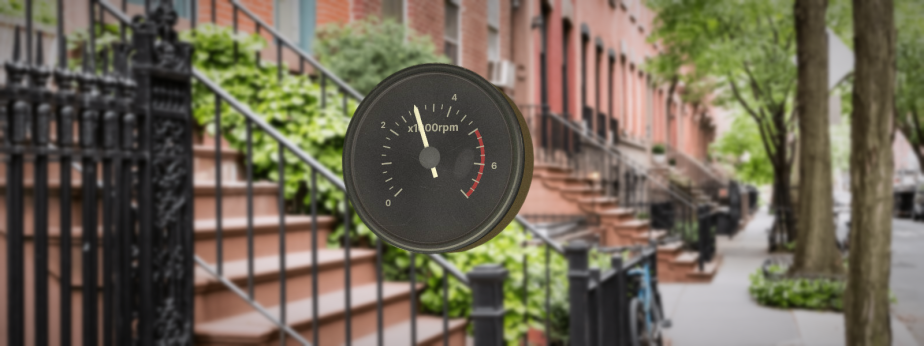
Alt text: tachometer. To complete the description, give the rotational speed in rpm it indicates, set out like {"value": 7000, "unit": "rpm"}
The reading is {"value": 3000, "unit": "rpm"}
